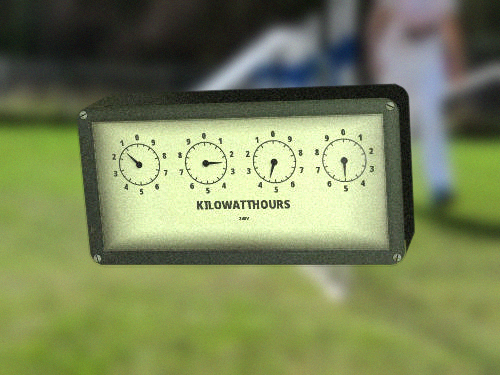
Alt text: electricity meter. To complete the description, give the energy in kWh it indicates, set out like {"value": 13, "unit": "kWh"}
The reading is {"value": 1245, "unit": "kWh"}
